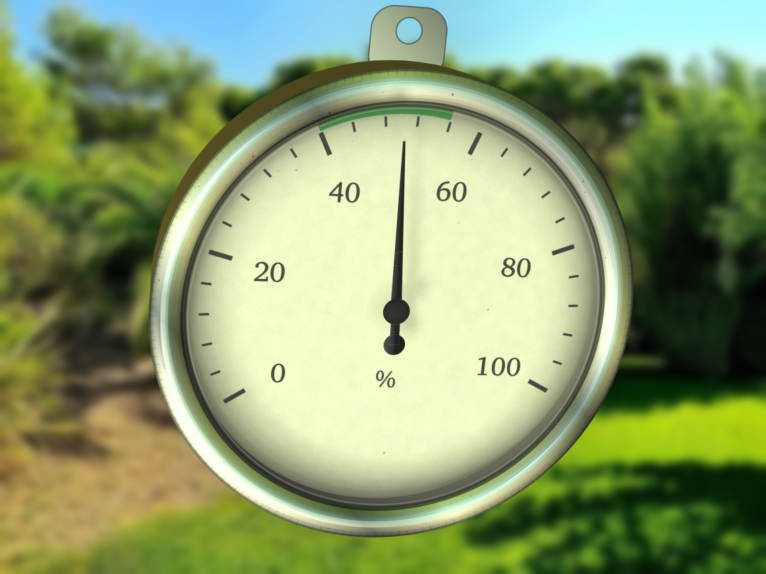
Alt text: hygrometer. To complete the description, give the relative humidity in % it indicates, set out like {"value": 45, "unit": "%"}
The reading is {"value": 50, "unit": "%"}
